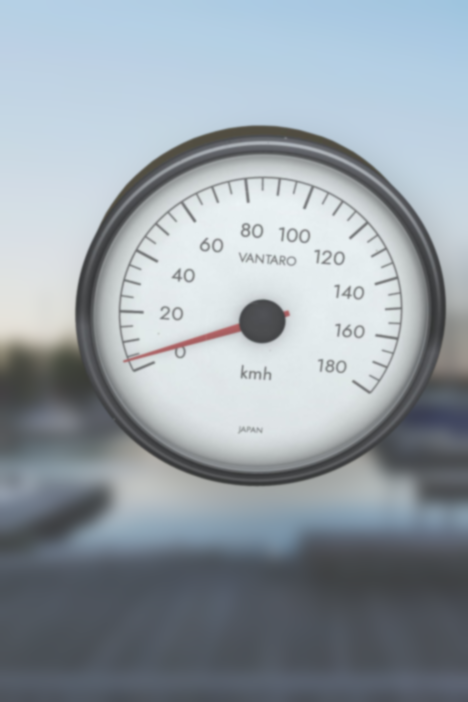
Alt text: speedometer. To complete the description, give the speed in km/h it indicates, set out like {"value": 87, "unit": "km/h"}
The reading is {"value": 5, "unit": "km/h"}
